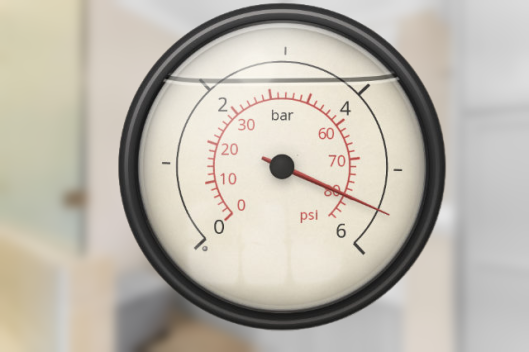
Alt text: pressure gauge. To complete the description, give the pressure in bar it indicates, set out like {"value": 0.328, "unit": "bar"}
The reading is {"value": 5.5, "unit": "bar"}
